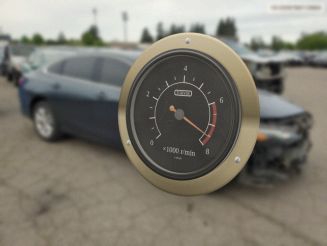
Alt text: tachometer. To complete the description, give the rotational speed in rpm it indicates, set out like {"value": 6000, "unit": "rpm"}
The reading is {"value": 7500, "unit": "rpm"}
